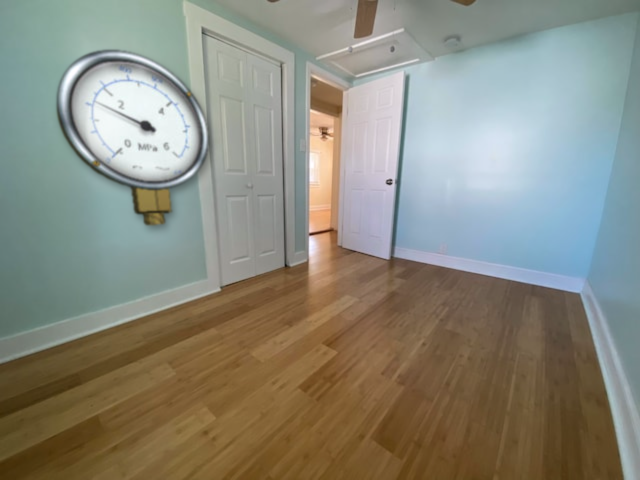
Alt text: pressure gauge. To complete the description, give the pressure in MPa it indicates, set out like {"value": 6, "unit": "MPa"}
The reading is {"value": 1.5, "unit": "MPa"}
